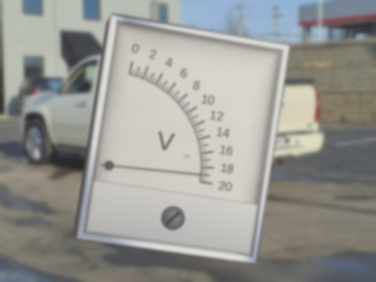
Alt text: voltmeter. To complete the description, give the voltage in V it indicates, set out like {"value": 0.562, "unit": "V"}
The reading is {"value": 19, "unit": "V"}
